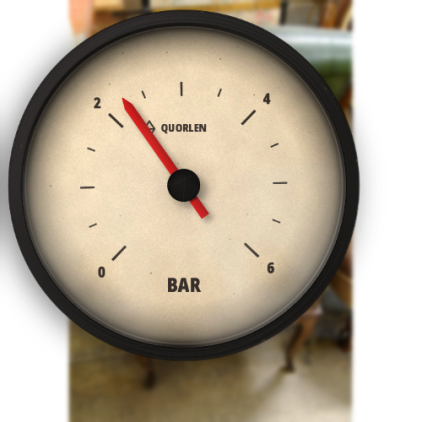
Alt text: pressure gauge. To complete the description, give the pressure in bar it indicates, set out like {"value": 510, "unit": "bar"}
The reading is {"value": 2.25, "unit": "bar"}
